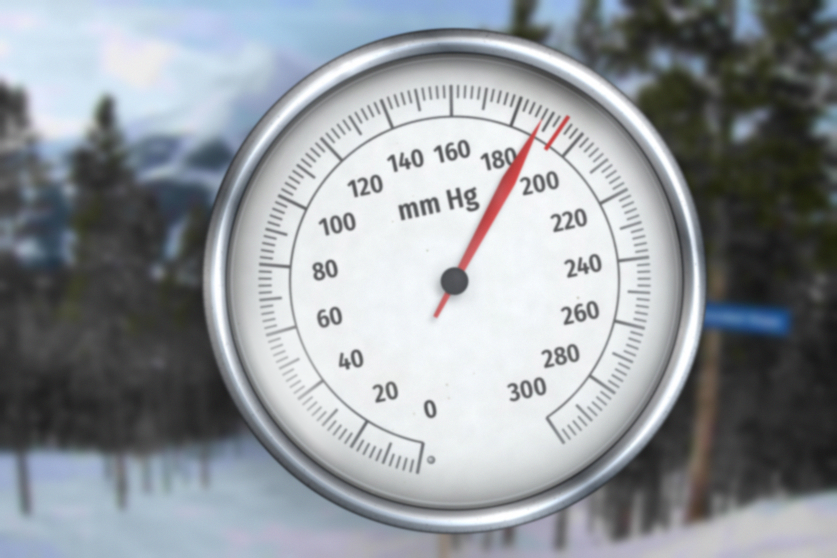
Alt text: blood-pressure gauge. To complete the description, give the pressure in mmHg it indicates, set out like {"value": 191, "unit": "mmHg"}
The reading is {"value": 188, "unit": "mmHg"}
